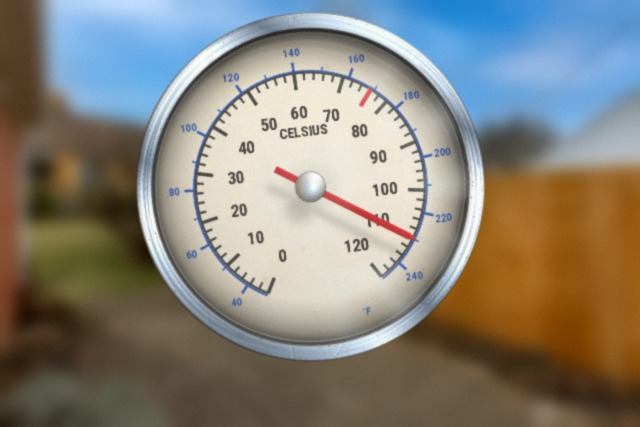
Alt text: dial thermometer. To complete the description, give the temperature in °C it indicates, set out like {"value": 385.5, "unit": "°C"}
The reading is {"value": 110, "unit": "°C"}
